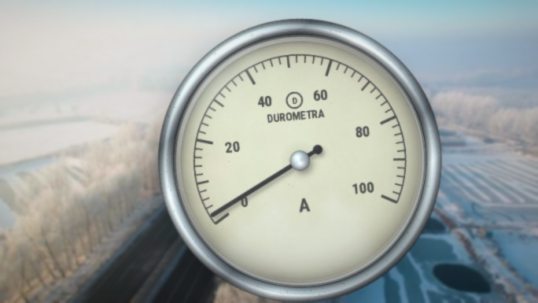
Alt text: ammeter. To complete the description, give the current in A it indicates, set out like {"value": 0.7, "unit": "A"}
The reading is {"value": 2, "unit": "A"}
